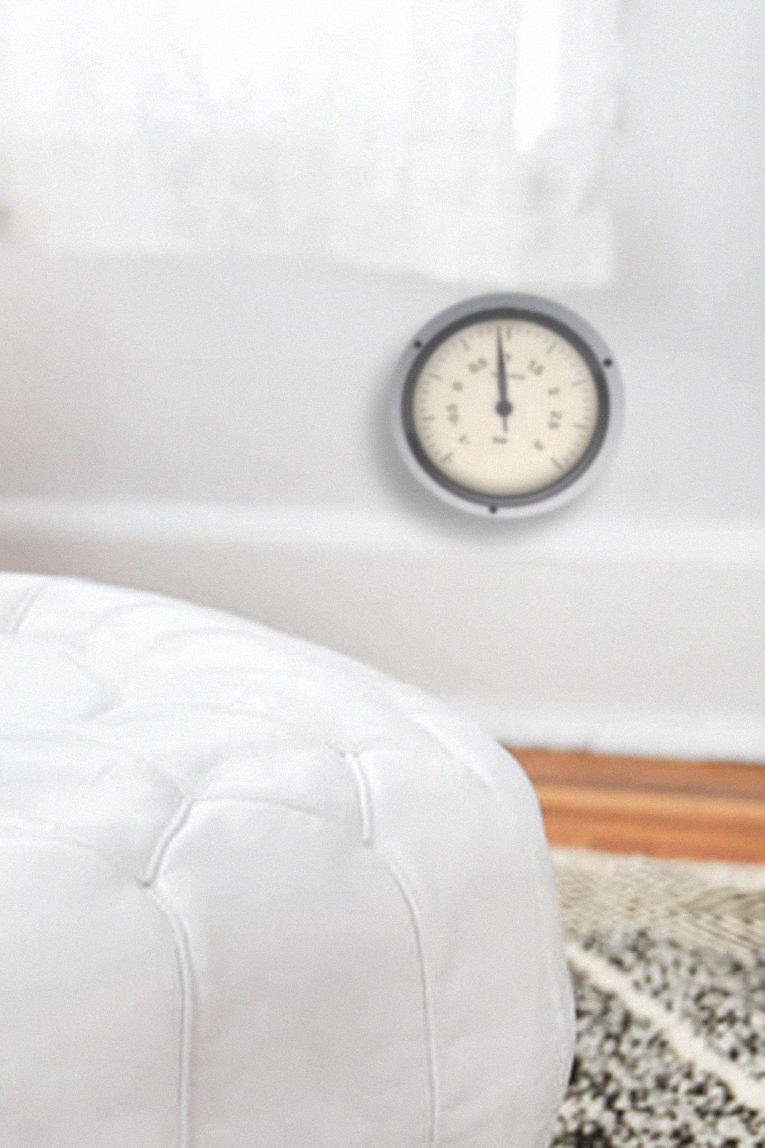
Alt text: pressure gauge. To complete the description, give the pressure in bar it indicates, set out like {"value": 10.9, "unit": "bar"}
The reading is {"value": 0.9, "unit": "bar"}
